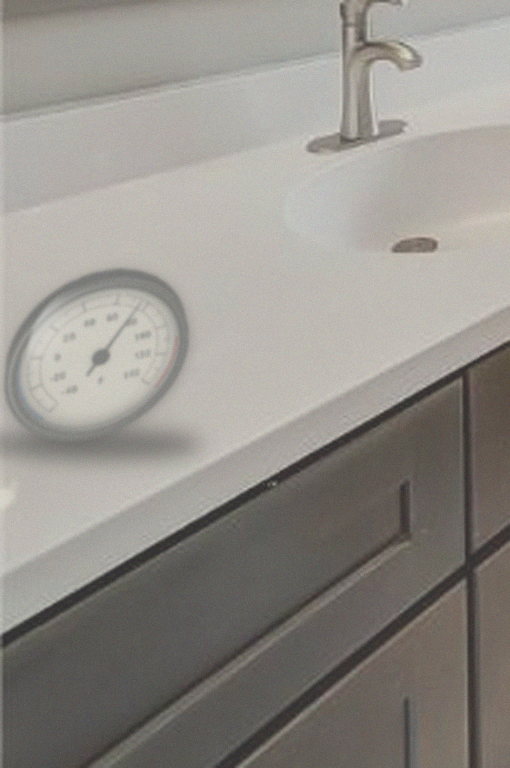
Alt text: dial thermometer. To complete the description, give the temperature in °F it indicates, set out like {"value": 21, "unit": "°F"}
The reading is {"value": 75, "unit": "°F"}
